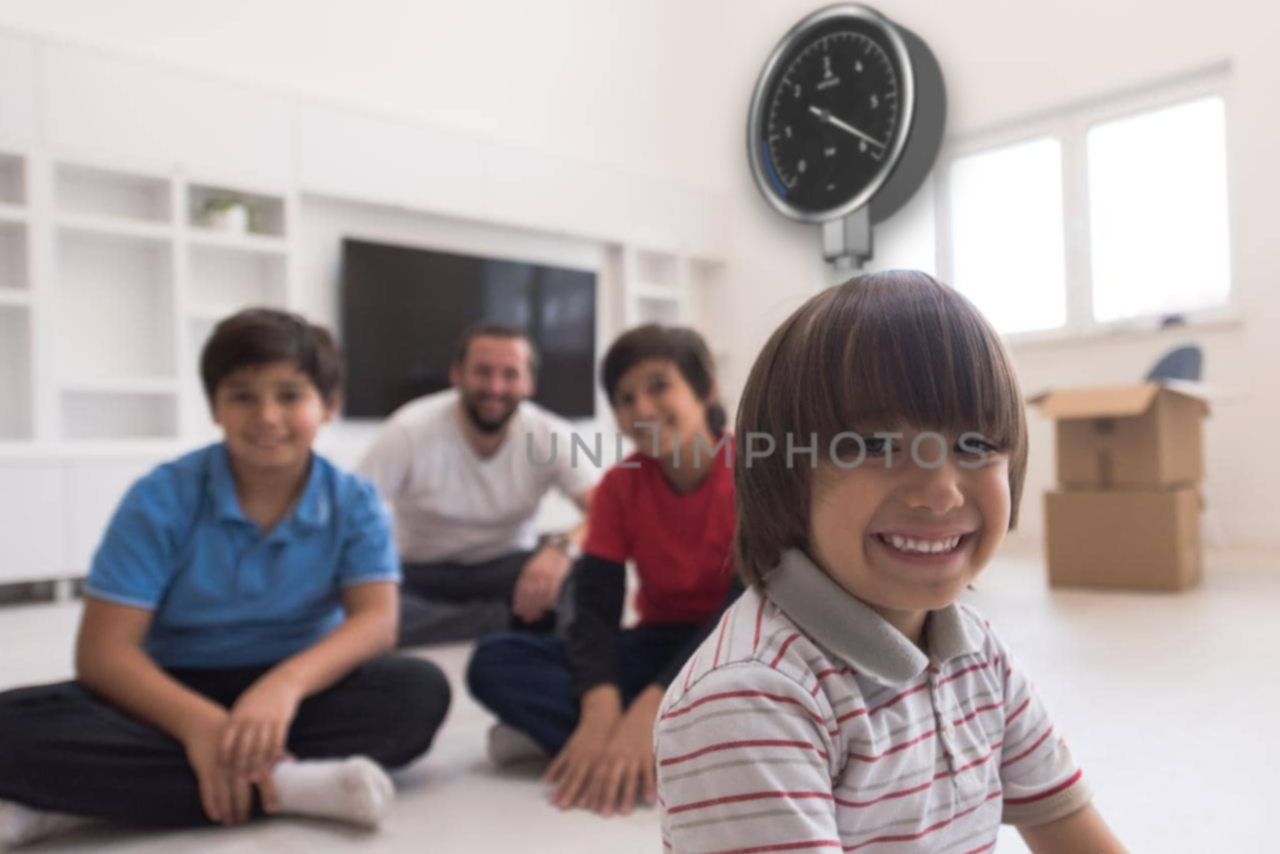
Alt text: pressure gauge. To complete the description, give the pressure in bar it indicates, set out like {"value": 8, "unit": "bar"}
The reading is {"value": 5.8, "unit": "bar"}
